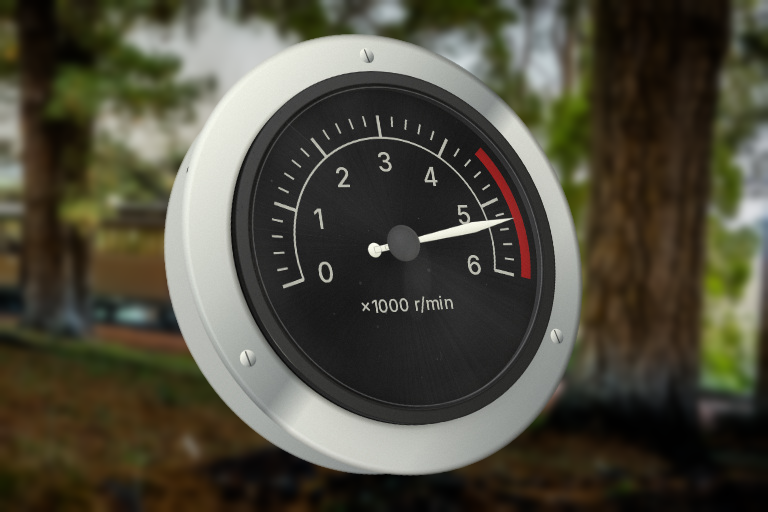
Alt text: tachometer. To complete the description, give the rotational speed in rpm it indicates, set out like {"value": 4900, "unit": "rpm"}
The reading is {"value": 5300, "unit": "rpm"}
